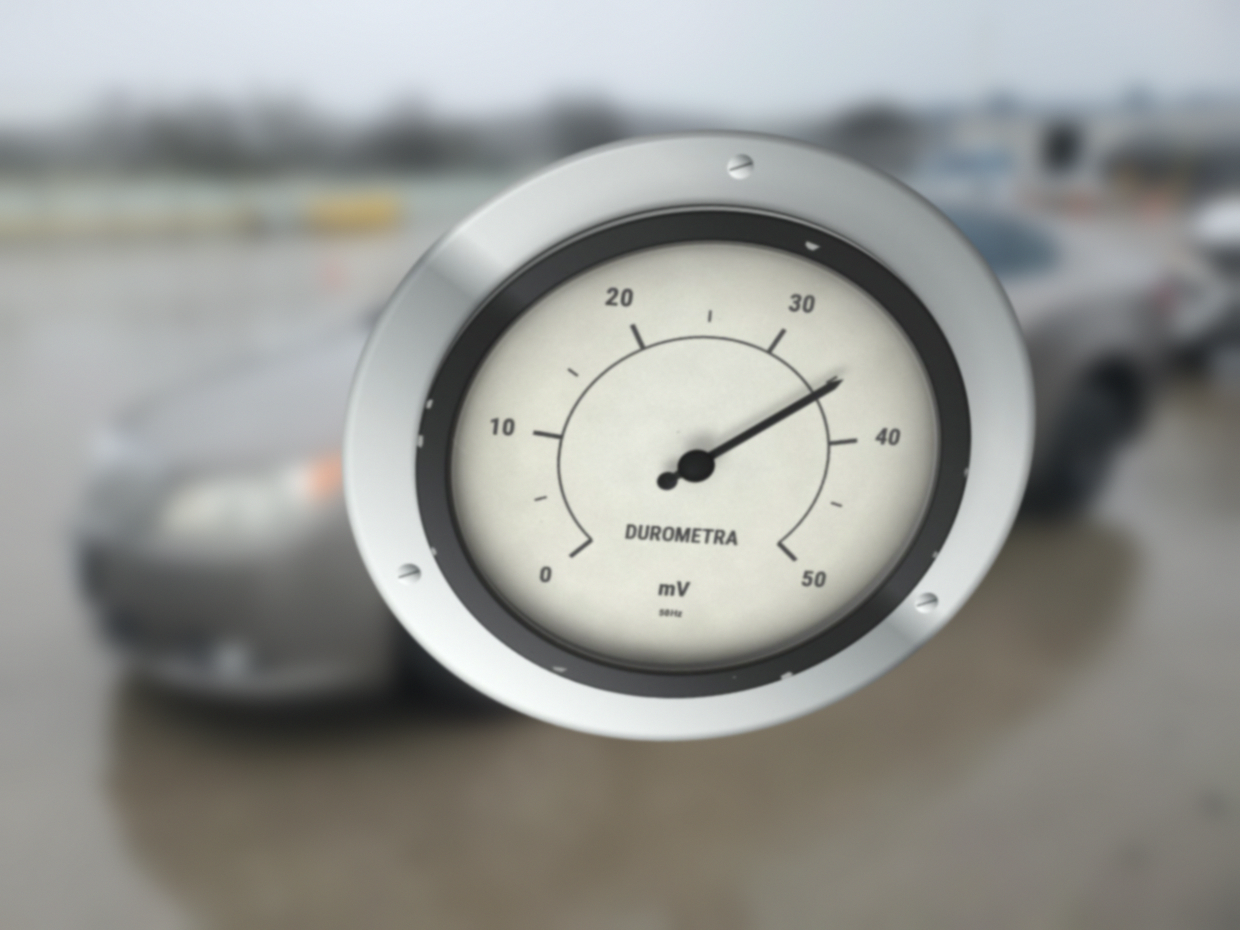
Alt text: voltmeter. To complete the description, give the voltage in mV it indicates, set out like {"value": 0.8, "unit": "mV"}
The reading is {"value": 35, "unit": "mV"}
